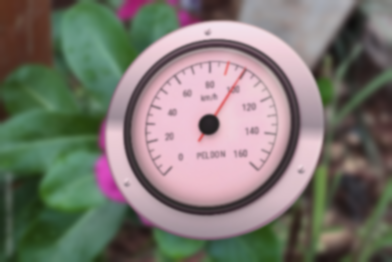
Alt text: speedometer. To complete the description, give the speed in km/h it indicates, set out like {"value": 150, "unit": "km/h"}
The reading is {"value": 100, "unit": "km/h"}
